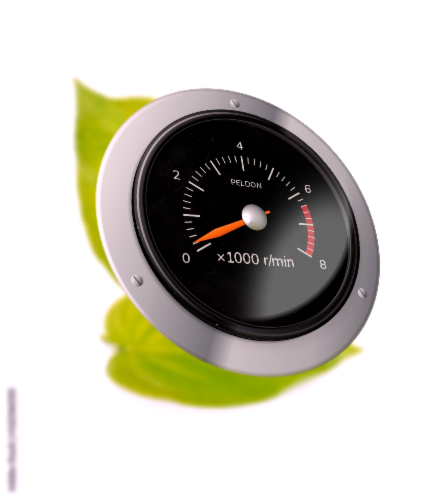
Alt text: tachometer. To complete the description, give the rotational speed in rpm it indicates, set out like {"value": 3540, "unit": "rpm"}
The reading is {"value": 200, "unit": "rpm"}
